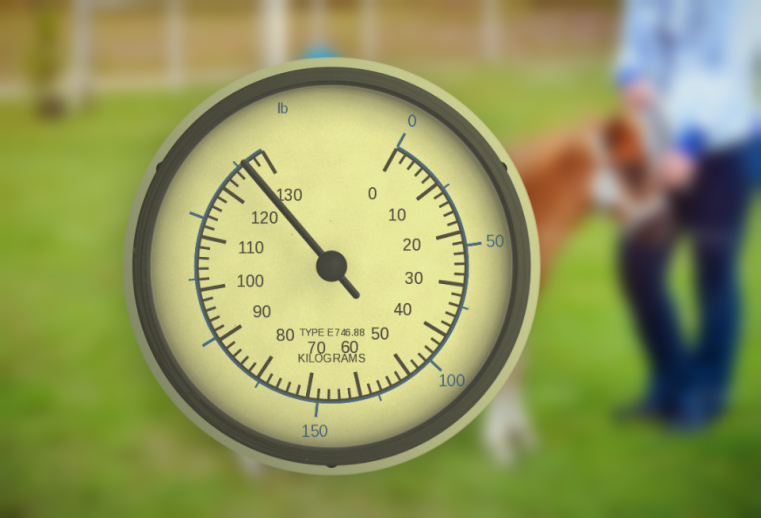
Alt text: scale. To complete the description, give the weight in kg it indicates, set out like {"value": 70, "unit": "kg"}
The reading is {"value": 126, "unit": "kg"}
